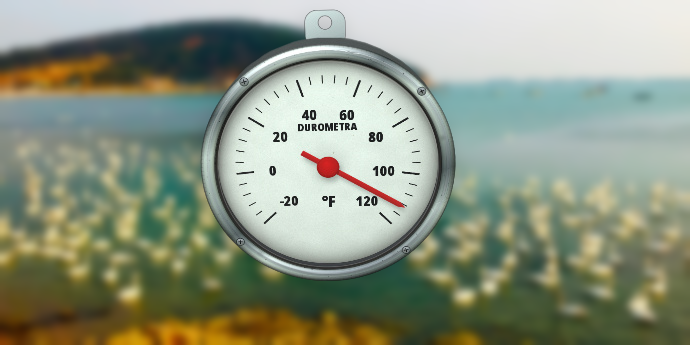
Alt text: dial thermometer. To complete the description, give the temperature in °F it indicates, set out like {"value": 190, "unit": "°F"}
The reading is {"value": 112, "unit": "°F"}
